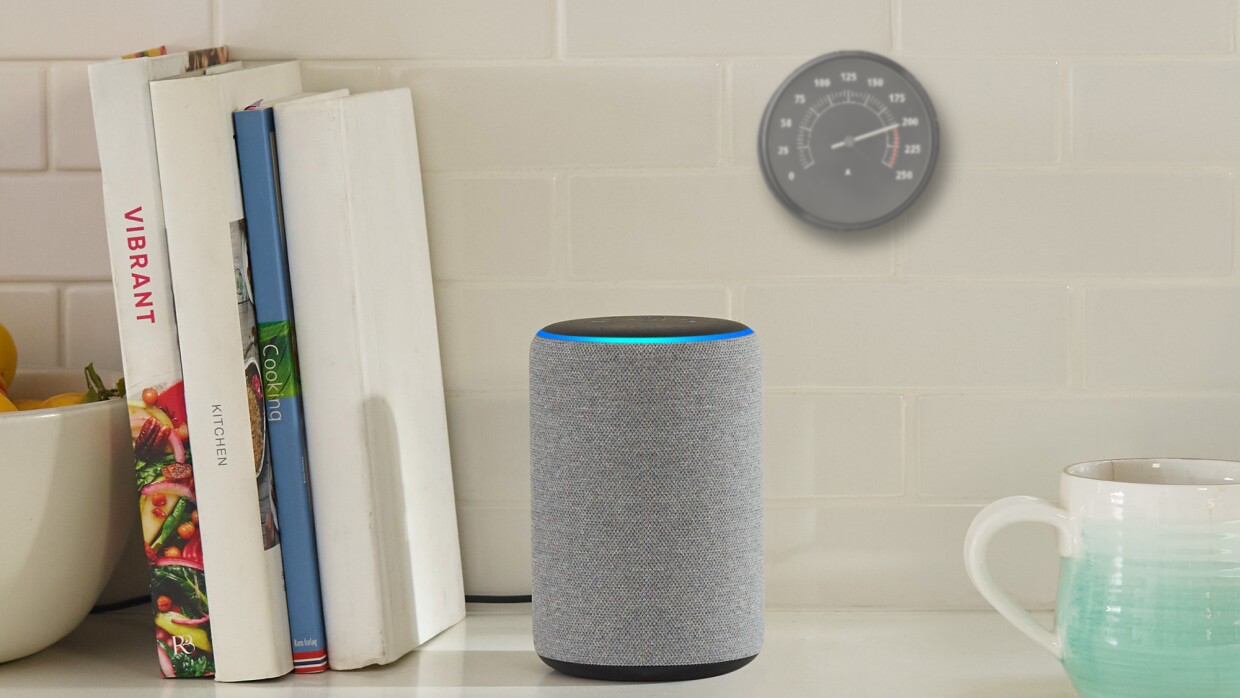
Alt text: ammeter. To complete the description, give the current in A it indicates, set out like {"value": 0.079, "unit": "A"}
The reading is {"value": 200, "unit": "A"}
